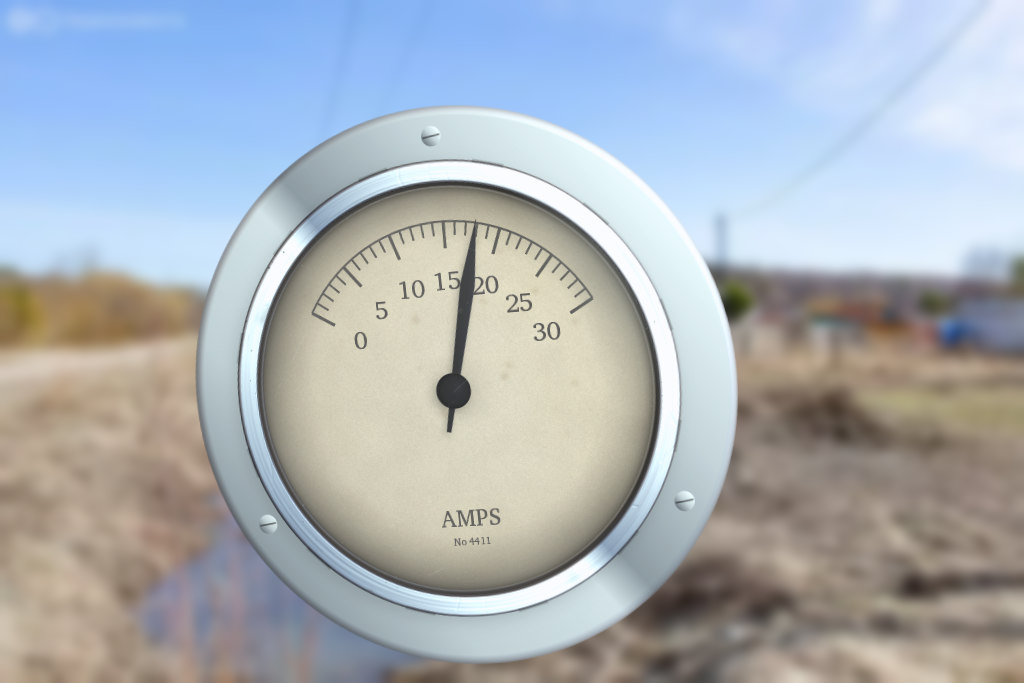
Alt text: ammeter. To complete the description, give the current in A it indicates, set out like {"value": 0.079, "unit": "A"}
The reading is {"value": 18, "unit": "A"}
